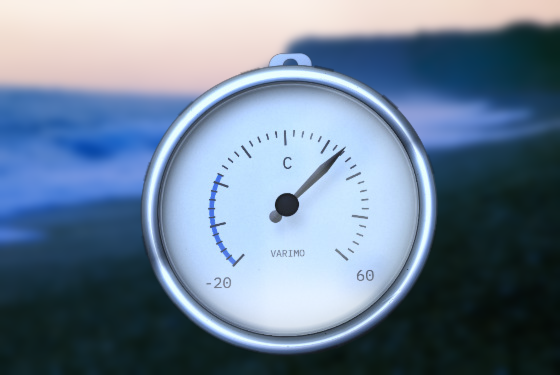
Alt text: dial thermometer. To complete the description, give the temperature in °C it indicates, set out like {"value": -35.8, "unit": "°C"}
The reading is {"value": 34, "unit": "°C"}
